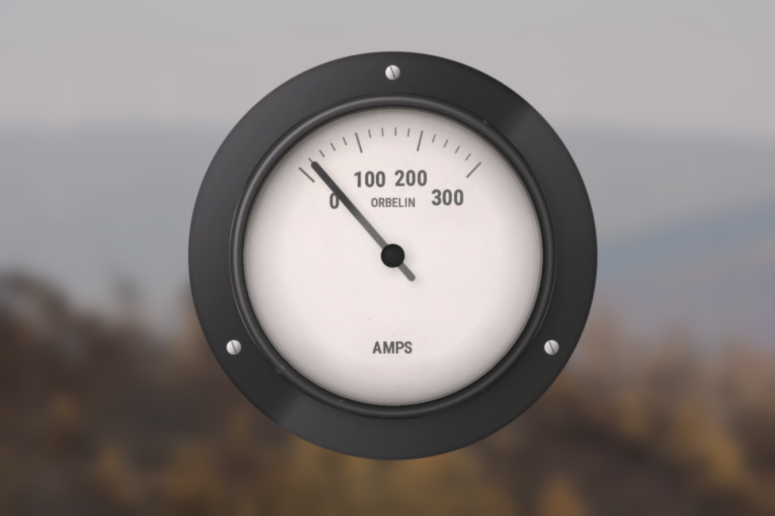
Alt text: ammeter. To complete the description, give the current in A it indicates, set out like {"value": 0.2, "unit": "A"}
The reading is {"value": 20, "unit": "A"}
